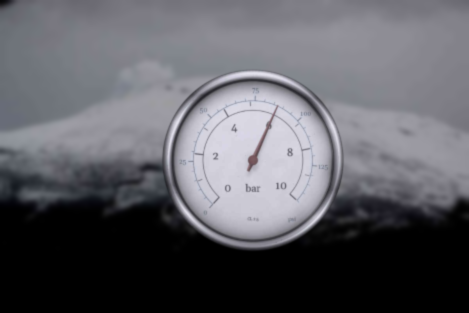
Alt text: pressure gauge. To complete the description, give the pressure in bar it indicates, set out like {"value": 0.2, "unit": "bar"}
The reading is {"value": 6, "unit": "bar"}
